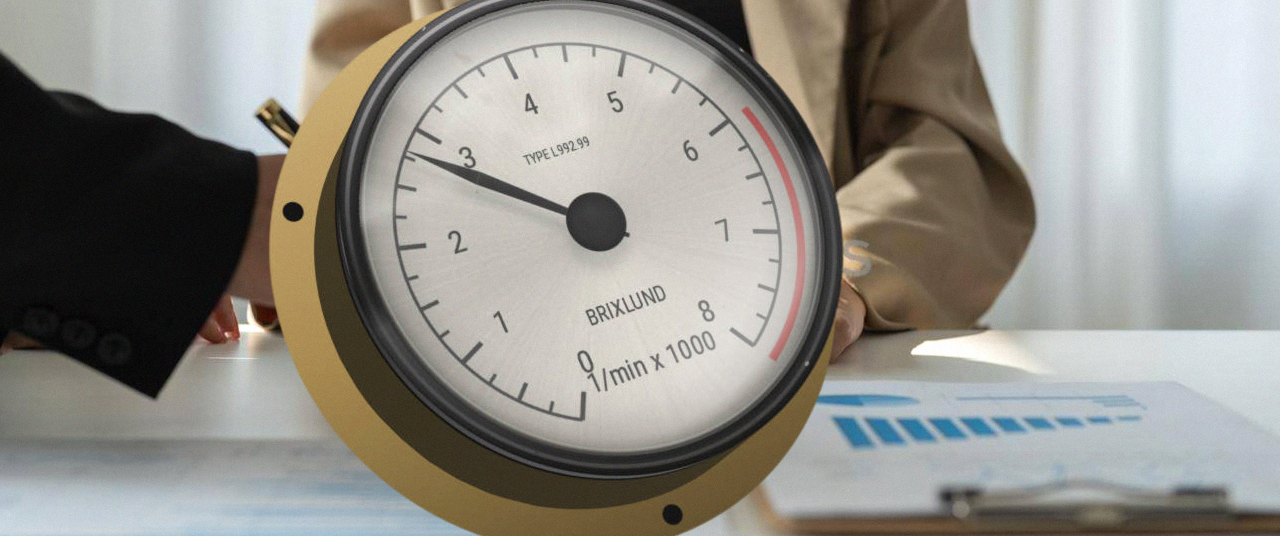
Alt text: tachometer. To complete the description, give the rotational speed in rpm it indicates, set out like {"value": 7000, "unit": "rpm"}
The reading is {"value": 2750, "unit": "rpm"}
